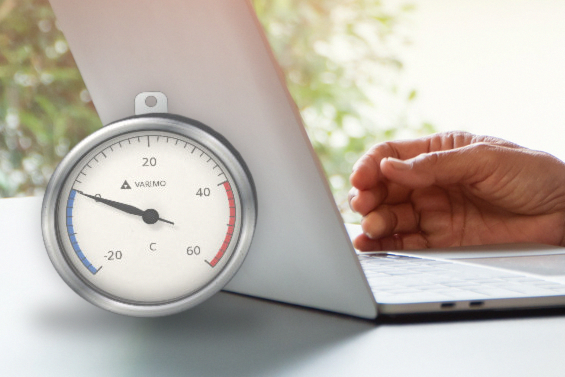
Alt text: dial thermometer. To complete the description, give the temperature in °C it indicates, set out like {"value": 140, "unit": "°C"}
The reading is {"value": 0, "unit": "°C"}
